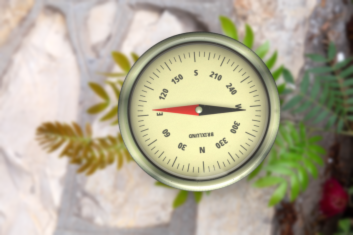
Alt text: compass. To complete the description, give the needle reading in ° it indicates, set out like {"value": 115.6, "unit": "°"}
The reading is {"value": 95, "unit": "°"}
